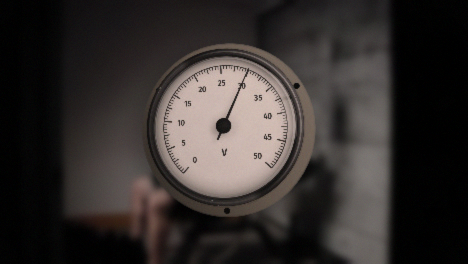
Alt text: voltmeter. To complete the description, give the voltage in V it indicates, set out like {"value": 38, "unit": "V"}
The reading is {"value": 30, "unit": "V"}
